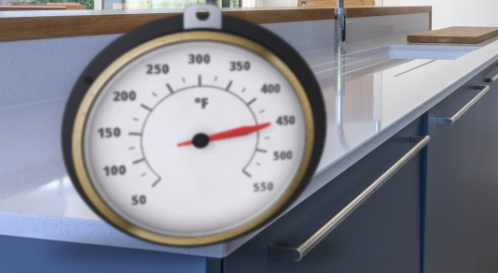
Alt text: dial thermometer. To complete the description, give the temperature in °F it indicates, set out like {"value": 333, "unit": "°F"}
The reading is {"value": 450, "unit": "°F"}
